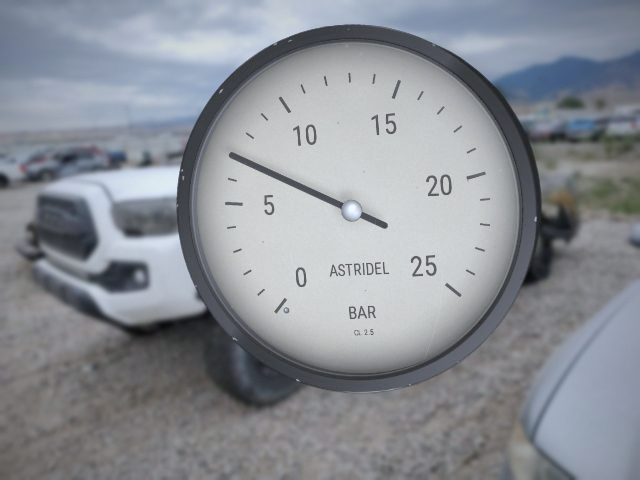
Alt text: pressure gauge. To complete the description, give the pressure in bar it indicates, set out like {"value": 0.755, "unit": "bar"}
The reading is {"value": 7, "unit": "bar"}
